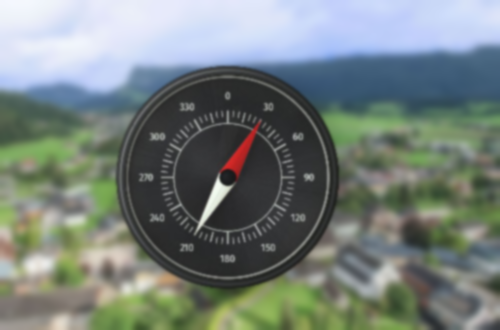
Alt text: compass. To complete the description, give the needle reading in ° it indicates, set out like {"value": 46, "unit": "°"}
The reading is {"value": 30, "unit": "°"}
